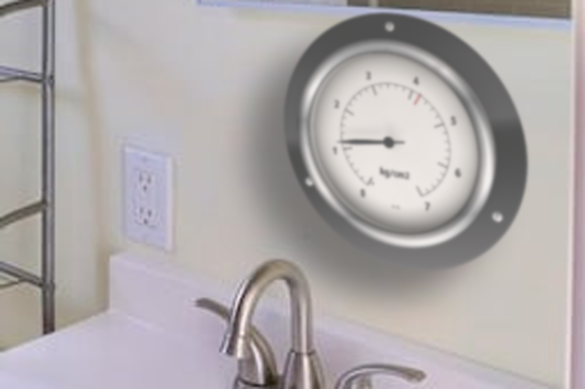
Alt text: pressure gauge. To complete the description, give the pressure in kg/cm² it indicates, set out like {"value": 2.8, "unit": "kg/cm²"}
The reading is {"value": 1.2, "unit": "kg/cm²"}
